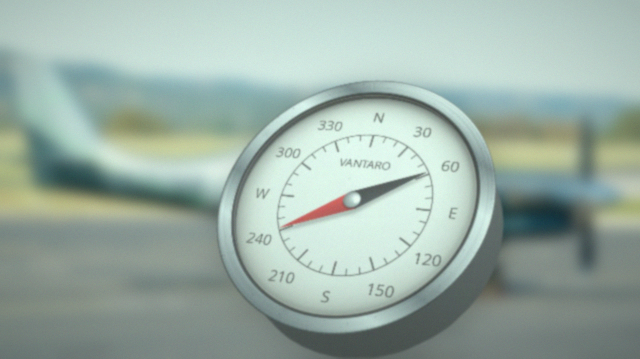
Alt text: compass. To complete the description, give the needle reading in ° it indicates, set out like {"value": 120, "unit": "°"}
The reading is {"value": 240, "unit": "°"}
